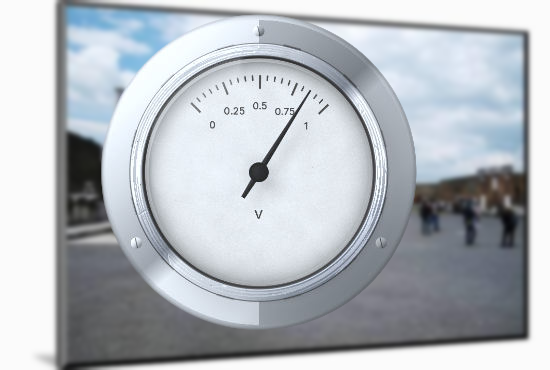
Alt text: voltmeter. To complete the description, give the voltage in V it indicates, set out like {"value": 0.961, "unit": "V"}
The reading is {"value": 0.85, "unit": "V"}
